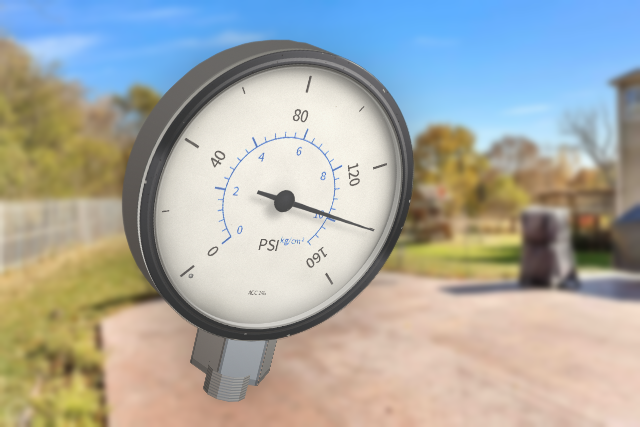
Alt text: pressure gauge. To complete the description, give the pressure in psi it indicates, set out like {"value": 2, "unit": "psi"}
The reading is {"value": 140, "unit": "psi"}
